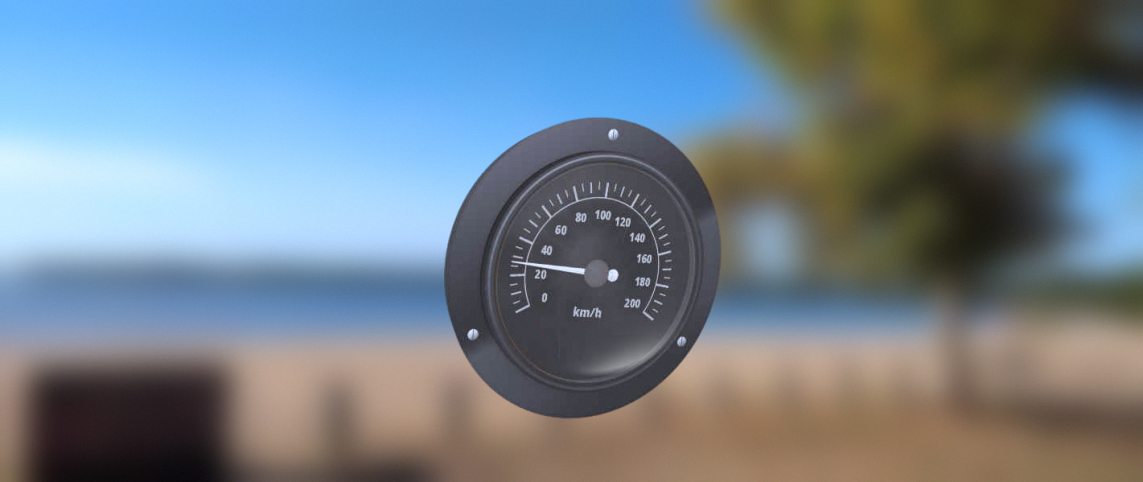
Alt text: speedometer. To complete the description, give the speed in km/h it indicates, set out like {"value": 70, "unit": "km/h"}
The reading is {"value": 27.5, "unit": "km/h"}
